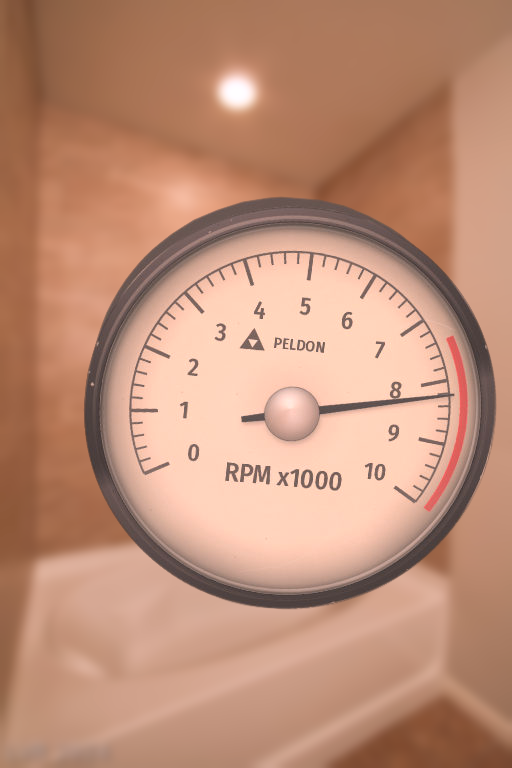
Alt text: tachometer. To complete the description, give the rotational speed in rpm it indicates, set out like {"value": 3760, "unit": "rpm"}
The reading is {"value": 8200, "unit": "rpm"}
